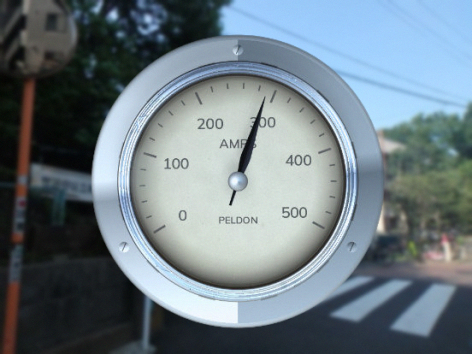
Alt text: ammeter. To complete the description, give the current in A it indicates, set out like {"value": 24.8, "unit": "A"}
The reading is {"value": 290, "unit": "A"}
